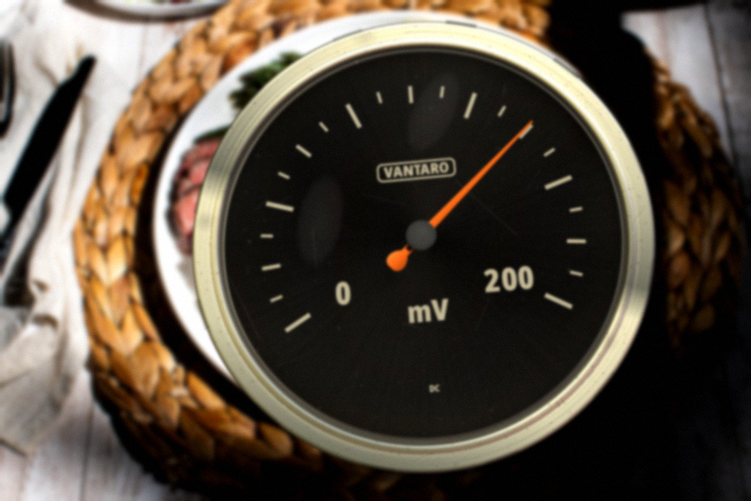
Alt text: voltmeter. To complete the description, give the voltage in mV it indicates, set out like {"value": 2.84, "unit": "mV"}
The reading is {"value": 140, "unit": "mV"}
